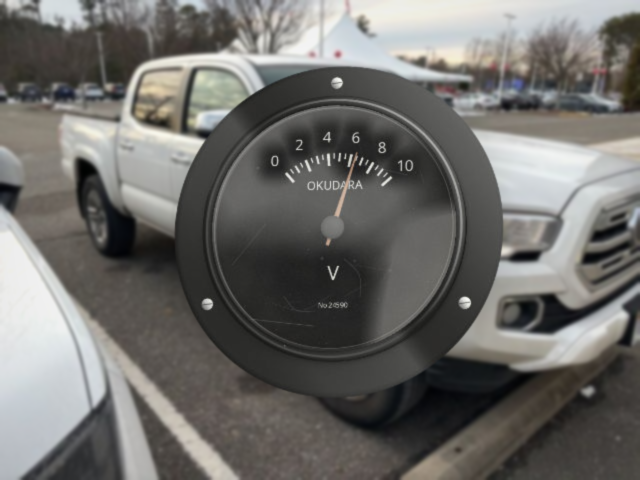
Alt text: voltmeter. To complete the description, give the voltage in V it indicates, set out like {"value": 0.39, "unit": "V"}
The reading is {"value": 6.5, "unit": "V"}
